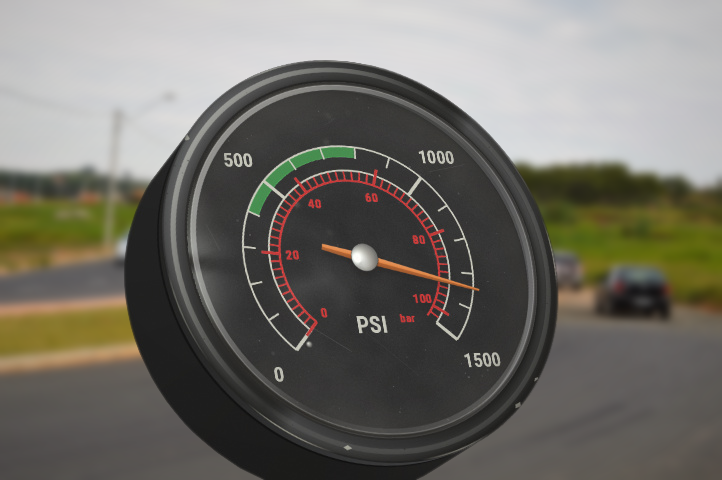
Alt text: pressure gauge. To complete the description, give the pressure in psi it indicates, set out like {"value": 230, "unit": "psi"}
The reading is {"value": 1350, "unit": "psi"}
